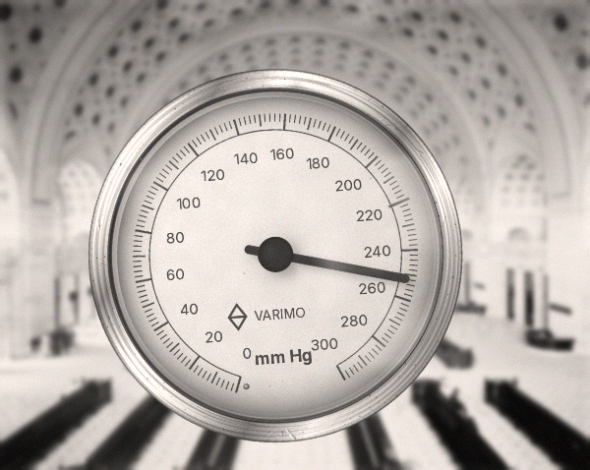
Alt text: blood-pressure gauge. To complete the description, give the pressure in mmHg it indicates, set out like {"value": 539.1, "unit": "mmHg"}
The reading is {"value": 252, "unit": "mmHg"}
